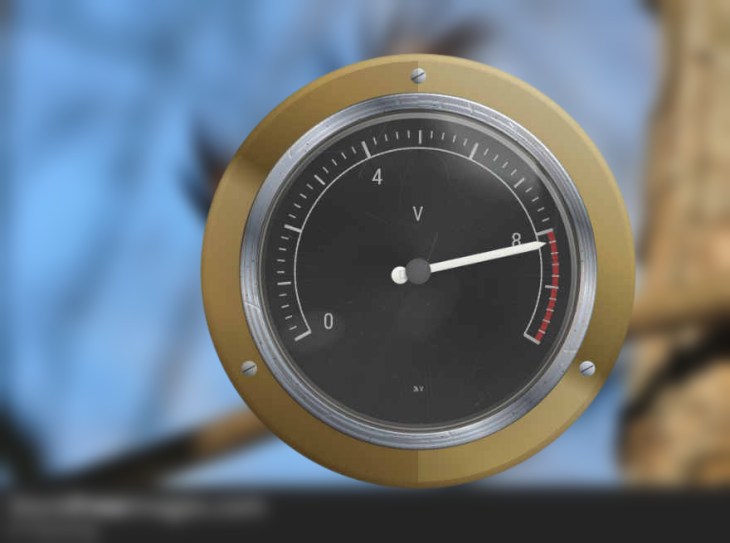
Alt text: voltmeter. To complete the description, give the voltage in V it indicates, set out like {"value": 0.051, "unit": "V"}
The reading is {"value": 8.2, "unit": "V"}
